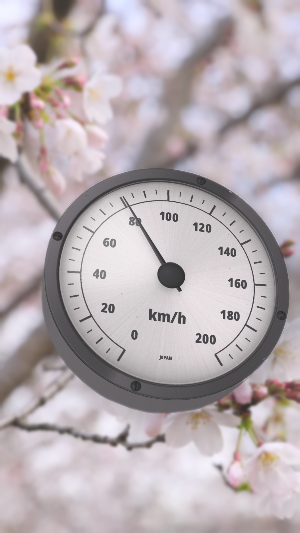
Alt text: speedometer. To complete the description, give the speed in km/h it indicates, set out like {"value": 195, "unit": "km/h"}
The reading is {"value": 80, "unit": "km/h"}
